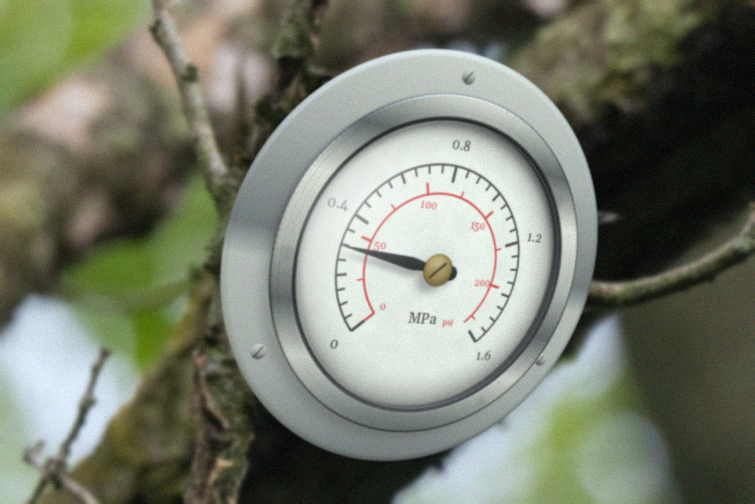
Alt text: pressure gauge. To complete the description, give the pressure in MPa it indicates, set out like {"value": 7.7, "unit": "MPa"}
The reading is {"value": 0.3, "unit": "MPa"}
